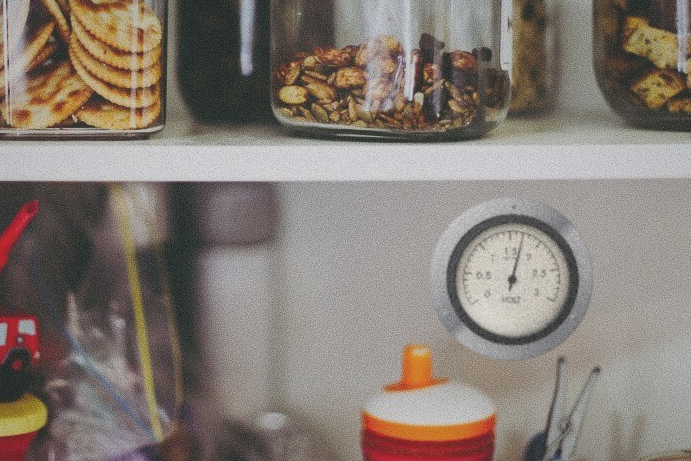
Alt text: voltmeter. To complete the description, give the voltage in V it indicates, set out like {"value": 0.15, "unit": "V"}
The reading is {"value": 1.7, "unit": "V"}
